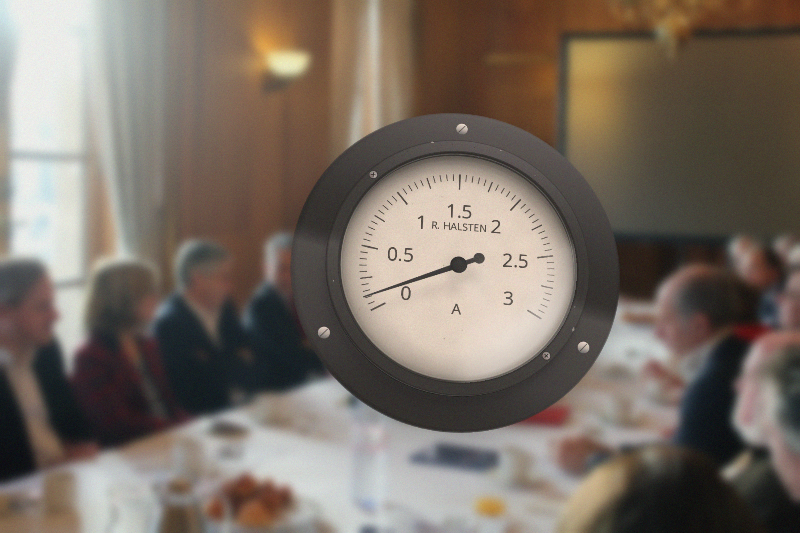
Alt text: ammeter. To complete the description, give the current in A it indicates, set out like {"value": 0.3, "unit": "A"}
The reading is {"value": 0.1, "unit": "A"}
